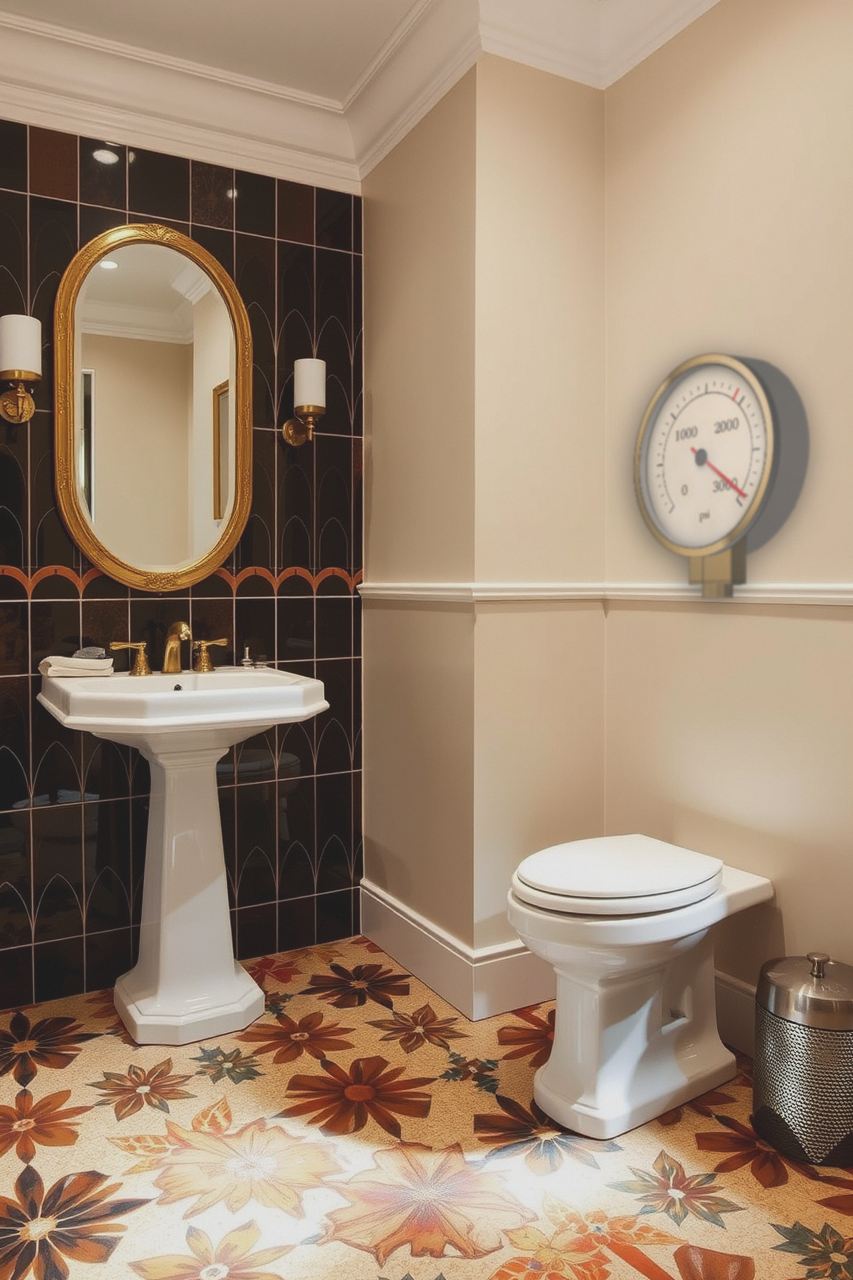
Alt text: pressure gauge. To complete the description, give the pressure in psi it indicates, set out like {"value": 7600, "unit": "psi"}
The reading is {"value": 2900, "unit": "psi"}
